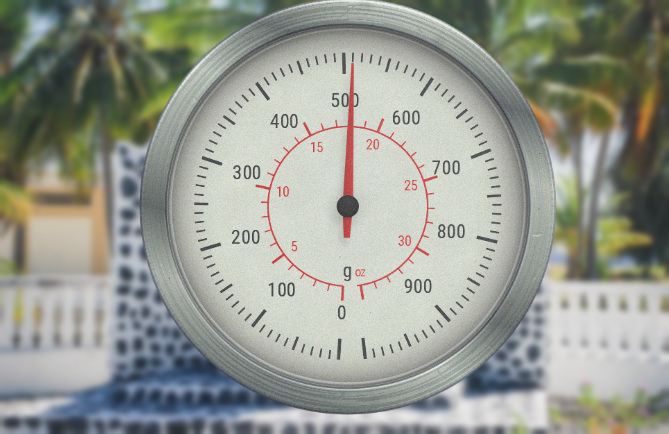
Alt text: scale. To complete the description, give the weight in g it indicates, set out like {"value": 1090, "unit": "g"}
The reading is {"value": 510, "unit": "g"}
